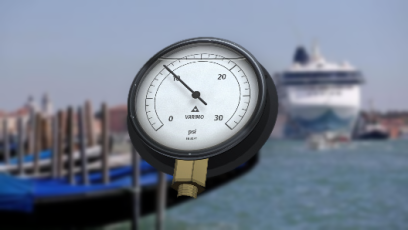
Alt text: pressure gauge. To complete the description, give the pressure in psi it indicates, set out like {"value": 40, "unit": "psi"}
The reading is {"value": 10, "unit": "psi"}
